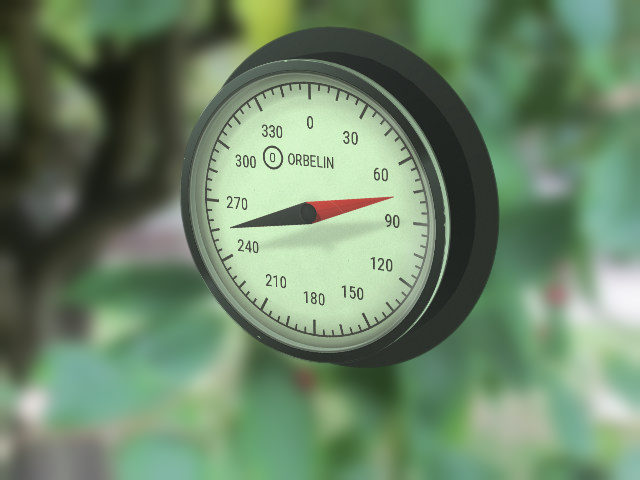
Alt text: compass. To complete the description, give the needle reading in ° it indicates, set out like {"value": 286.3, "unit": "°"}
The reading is {"value": 75, "unit": "°"}
